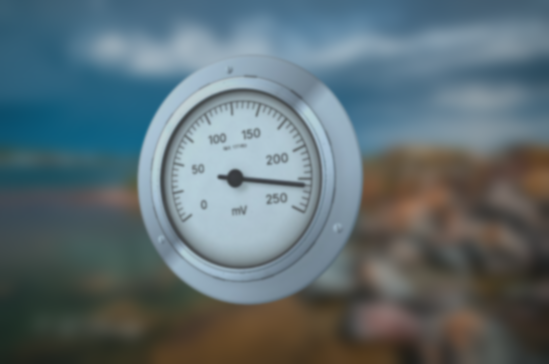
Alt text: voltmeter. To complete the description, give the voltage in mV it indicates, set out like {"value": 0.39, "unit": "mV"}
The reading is {"value": 230, "unit": "mV"}
